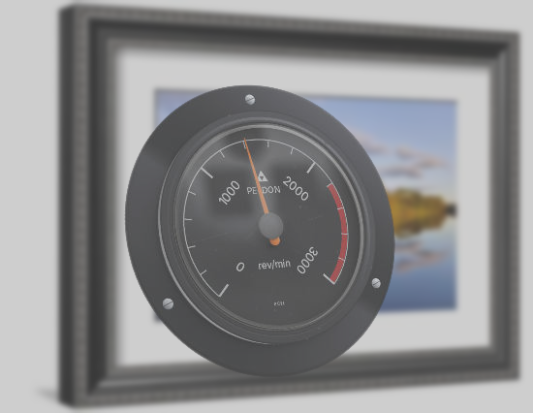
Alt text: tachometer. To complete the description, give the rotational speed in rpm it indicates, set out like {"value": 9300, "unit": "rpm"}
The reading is {"value": 1400, "unit": "rpm"}
